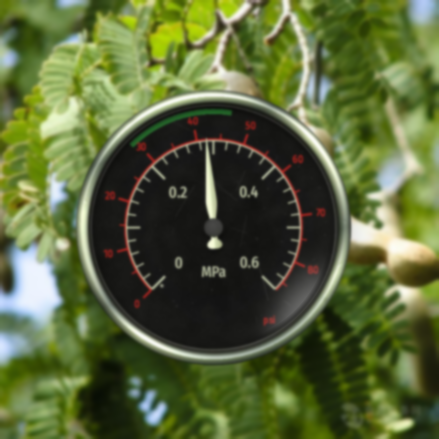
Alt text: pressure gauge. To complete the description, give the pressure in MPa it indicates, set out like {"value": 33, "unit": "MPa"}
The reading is {"value": 0.29, "unit": "MPa"}
